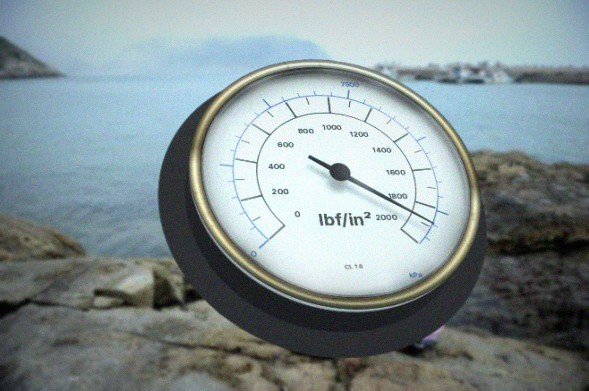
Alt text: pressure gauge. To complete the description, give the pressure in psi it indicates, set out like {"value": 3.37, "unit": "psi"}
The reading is {"value": 1900, "unit": "psi"}
